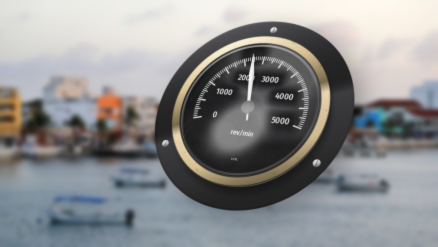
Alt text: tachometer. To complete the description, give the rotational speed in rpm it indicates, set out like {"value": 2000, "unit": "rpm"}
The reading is {"value": 2250, "unit": "rpm"}
